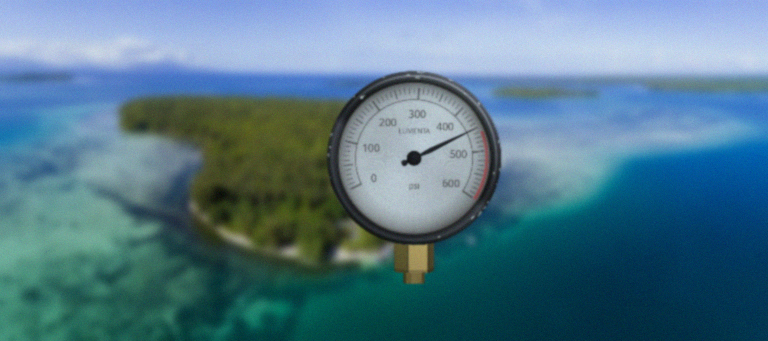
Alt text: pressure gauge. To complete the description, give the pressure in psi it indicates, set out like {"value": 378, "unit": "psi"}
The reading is {"value": 450, "unit": "psi"}
